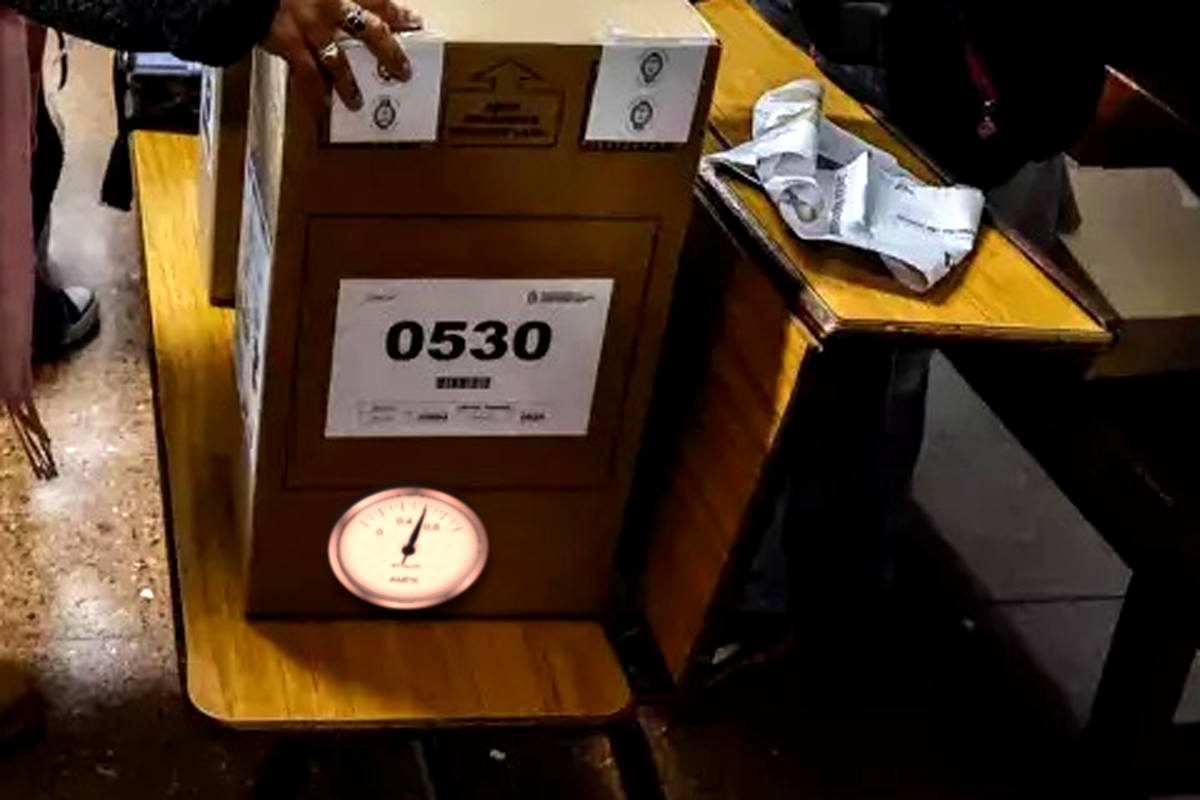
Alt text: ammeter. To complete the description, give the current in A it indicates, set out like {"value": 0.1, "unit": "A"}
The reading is {"value": 0.6, "unit": "A"}
